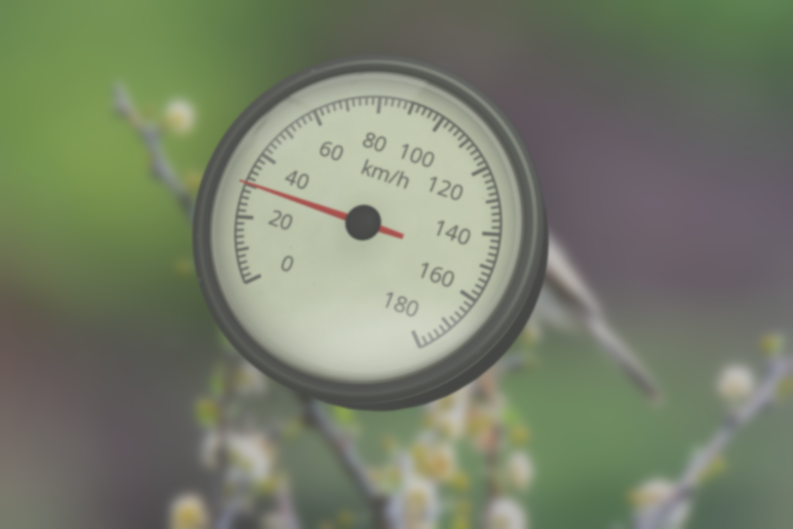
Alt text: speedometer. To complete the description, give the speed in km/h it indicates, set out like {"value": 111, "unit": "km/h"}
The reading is {"value": 30, "unit": "km/h"}
